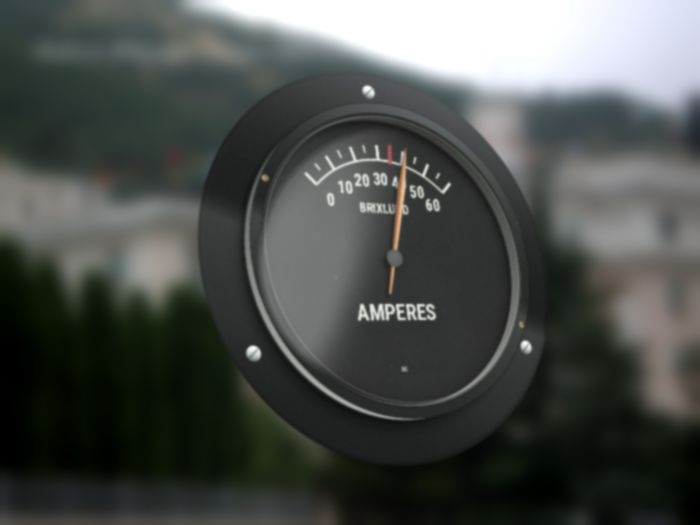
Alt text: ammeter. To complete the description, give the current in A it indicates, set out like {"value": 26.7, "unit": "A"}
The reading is {"value": 40, "unit": "A"}
